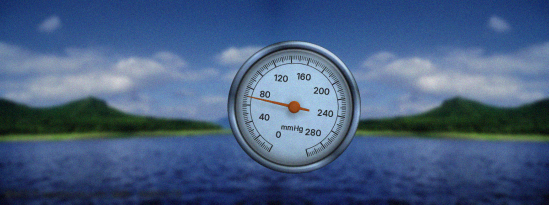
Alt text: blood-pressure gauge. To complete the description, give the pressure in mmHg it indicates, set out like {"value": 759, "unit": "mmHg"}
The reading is {"value": 70, "unit": "mmHg"}
